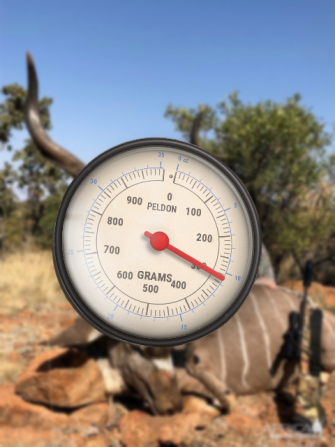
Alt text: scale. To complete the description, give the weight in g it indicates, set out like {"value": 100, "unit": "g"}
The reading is {"value": 300, "unit": "g"}
